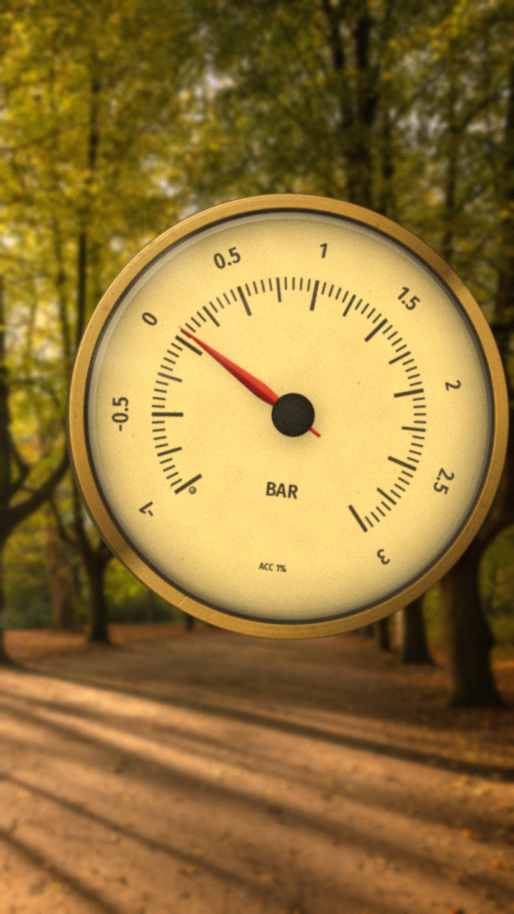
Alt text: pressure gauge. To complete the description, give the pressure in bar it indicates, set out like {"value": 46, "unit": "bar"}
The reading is {"value": 0.05, "unit": "bar"}
